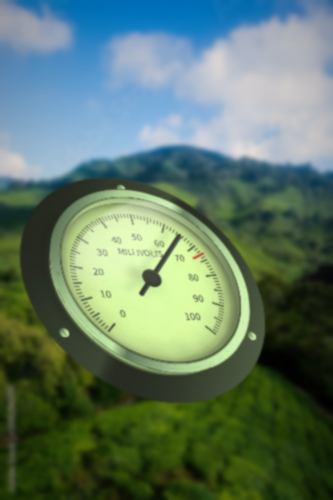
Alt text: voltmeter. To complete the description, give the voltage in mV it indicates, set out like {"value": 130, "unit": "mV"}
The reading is {"value": 65, "unit": "mV"}
